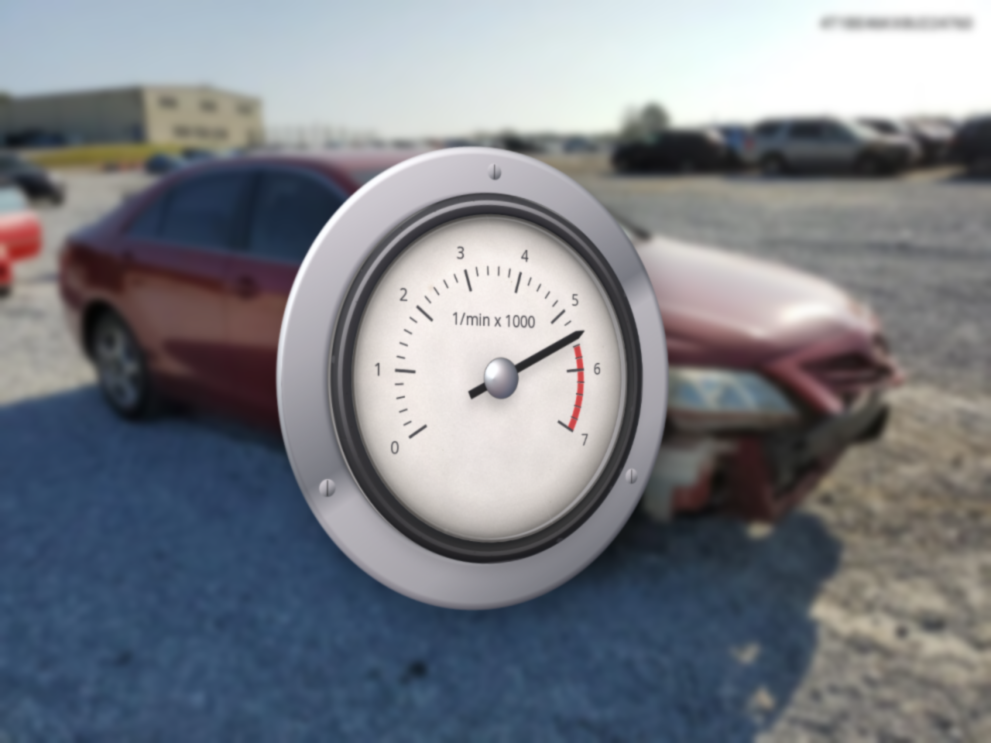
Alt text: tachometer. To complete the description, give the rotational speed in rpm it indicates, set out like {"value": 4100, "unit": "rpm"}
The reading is {"value": 5400, "unit": "rpm"}
